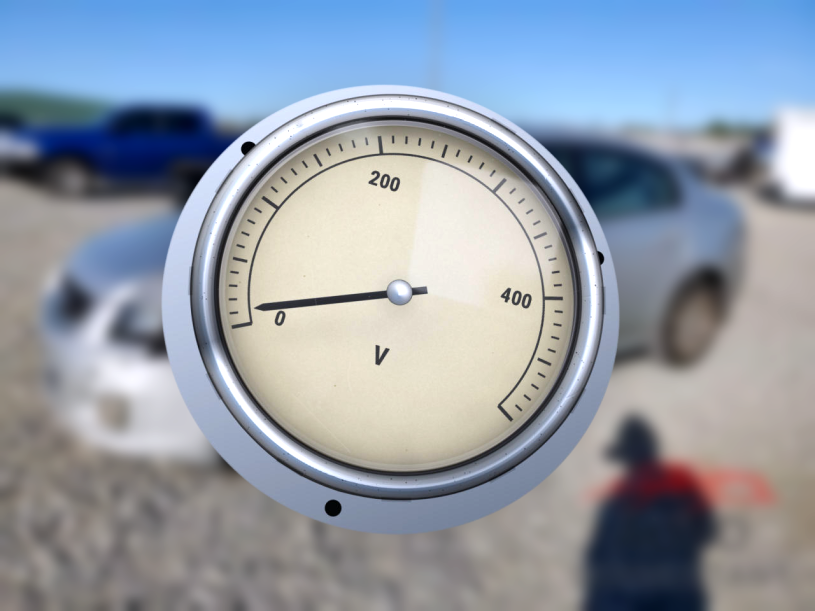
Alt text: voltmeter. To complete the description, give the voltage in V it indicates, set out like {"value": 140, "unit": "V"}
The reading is {"value": 10, "unit": "V"}
